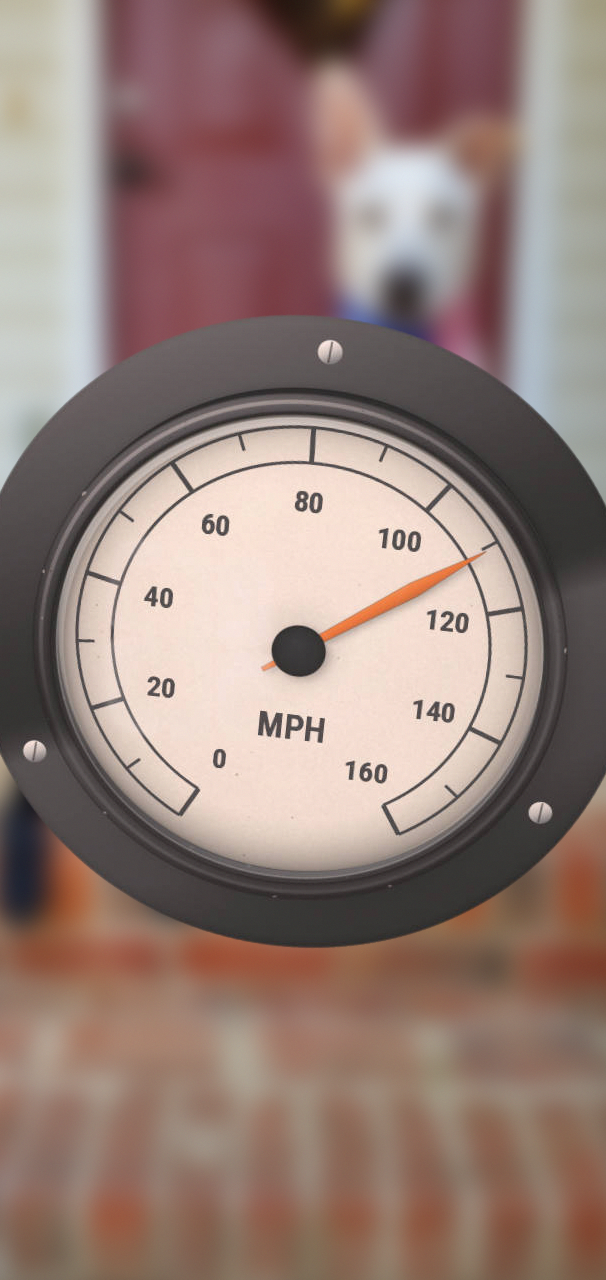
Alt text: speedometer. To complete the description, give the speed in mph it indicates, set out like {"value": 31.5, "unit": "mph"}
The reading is {"value": 110, "unit": "mph"}
